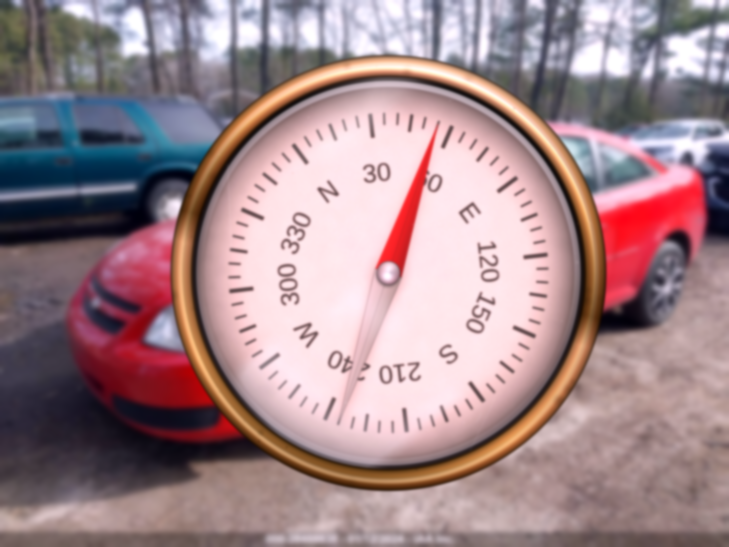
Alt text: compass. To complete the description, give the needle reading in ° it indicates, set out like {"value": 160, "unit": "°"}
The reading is {"value": 55, "unit": "°"}
